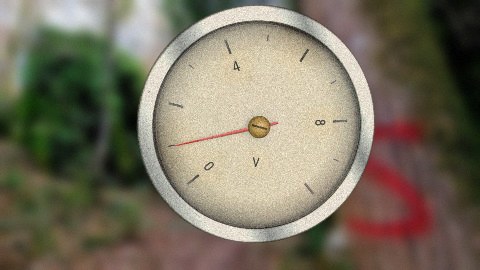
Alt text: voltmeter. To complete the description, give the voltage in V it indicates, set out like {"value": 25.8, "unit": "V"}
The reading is {"value": 1, "unit": "V"}
